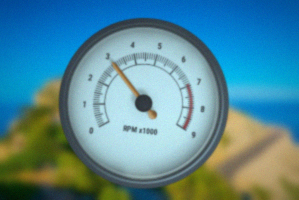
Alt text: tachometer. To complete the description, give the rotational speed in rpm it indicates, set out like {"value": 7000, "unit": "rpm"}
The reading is {"value": 3000, "unit": "rpm"}
